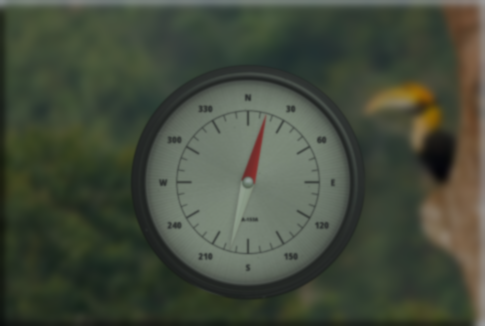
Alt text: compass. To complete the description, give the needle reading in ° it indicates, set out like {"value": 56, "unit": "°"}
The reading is {"value": 15, "unit": "°"}
